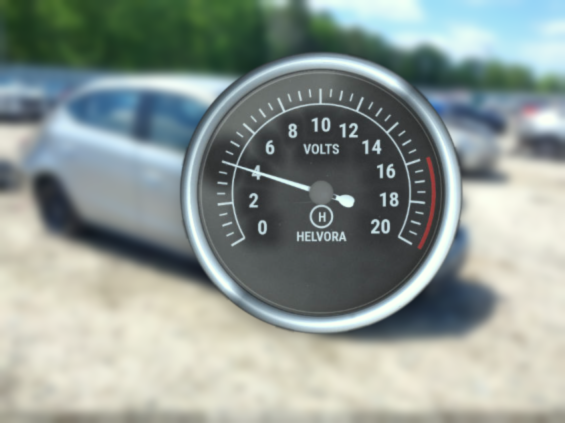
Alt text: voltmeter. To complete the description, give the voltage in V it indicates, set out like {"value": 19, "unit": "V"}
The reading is {"value": 4, "unit": "V"}
